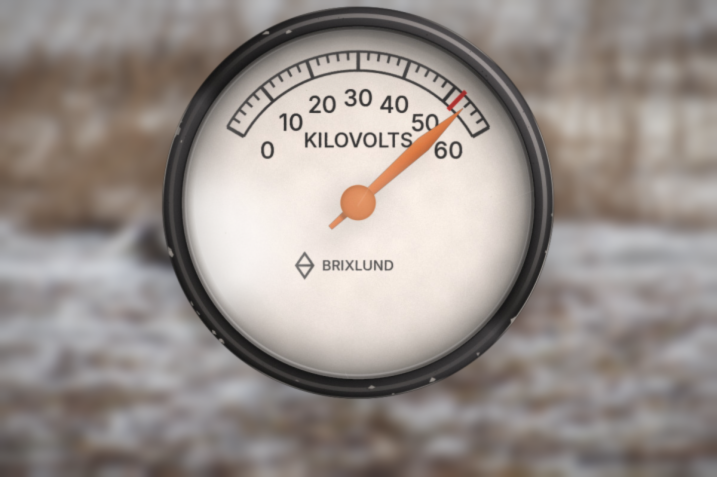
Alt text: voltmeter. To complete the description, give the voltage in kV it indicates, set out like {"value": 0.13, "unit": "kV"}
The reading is {"value": 54, "unit": "kV"}
